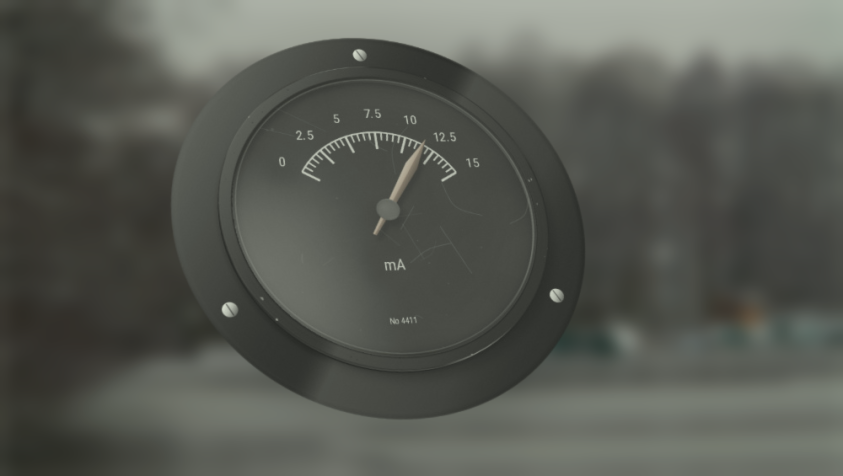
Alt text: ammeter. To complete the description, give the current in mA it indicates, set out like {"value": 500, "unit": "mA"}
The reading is {"value": 11.5, "unit": "mA"}
